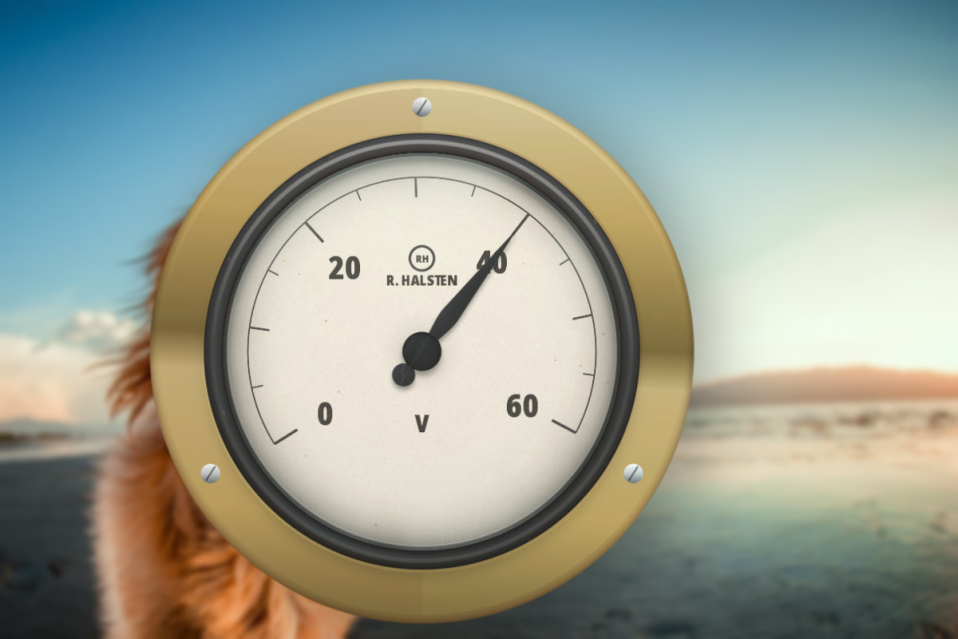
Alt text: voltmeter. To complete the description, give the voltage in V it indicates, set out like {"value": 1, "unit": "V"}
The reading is {"value": 40, "unit": "V"}
